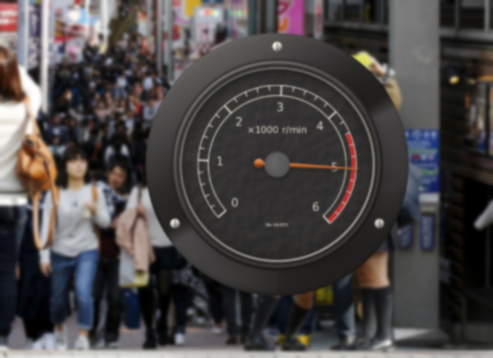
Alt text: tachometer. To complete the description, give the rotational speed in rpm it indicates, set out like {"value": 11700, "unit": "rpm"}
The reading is {"value": 5000, "unit": "rpm"}
